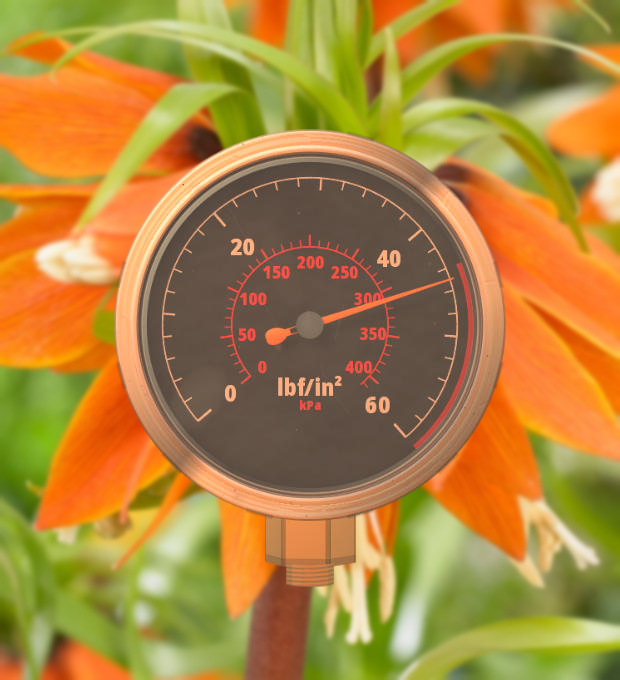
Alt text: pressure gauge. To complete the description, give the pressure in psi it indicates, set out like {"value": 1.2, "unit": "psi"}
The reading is {"value": 45, "unit": "psi"}
